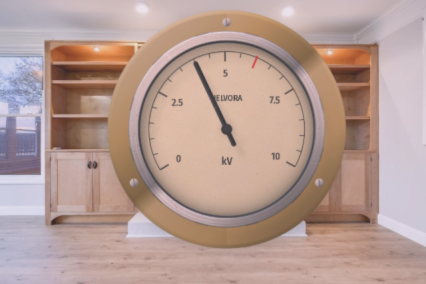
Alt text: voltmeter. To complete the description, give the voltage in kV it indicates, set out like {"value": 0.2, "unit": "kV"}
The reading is {"value": 4, "unit": "kV"}
